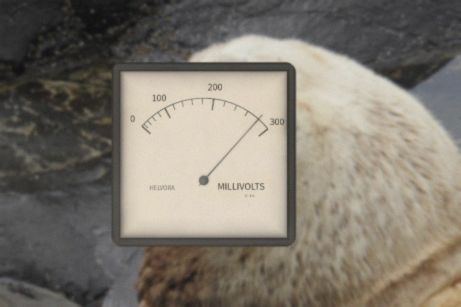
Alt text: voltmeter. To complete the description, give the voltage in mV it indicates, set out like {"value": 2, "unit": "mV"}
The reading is {"value": 280, "unit": "mV"}
